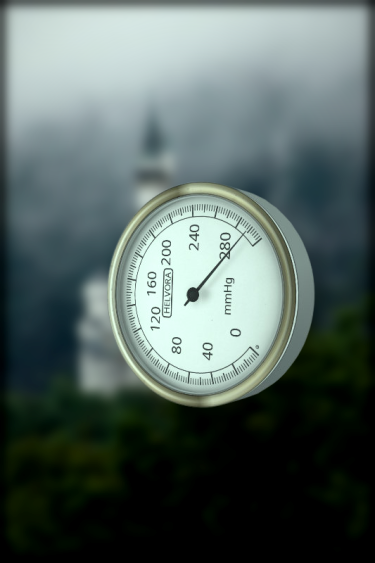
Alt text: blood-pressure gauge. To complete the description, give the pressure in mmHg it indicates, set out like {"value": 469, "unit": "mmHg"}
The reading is {"value": 290, "unit": "mmHg"}
